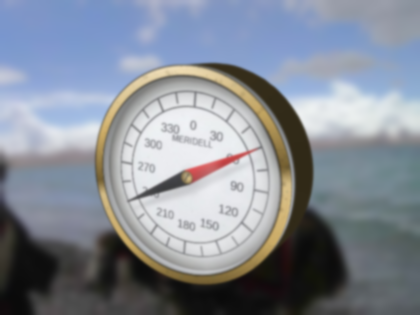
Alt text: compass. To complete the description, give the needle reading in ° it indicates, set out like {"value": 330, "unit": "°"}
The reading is {"value": 60, "unit": "°"}
